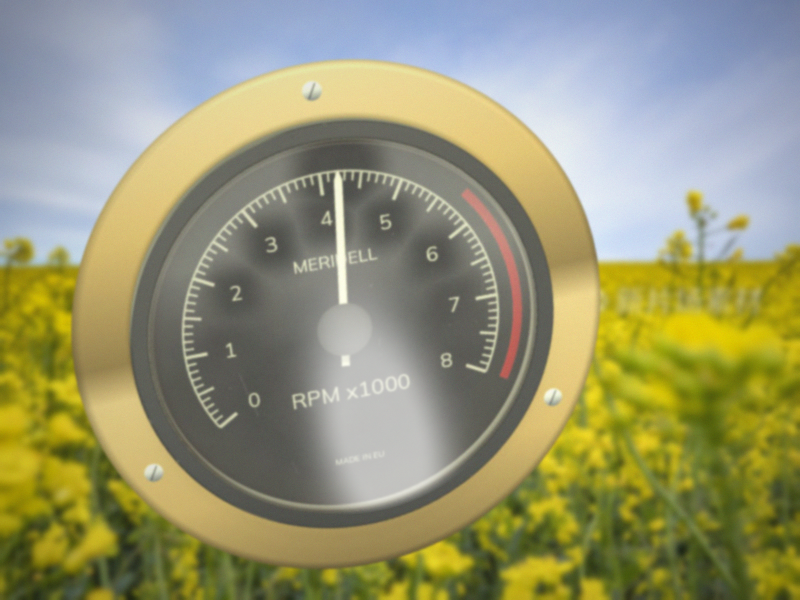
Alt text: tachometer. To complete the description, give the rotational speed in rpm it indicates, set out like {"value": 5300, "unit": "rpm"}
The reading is {"value": 4200, "unit": "rpm"}
